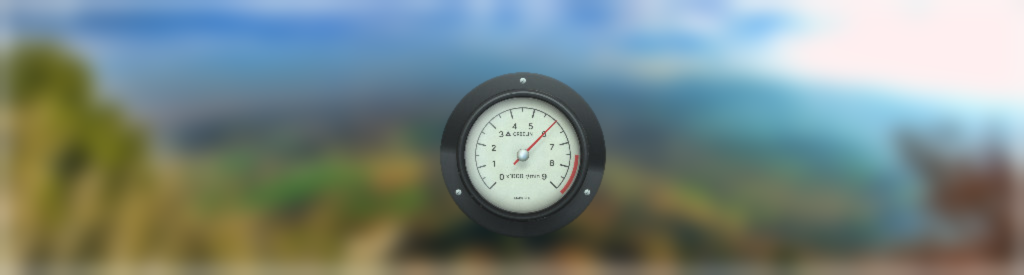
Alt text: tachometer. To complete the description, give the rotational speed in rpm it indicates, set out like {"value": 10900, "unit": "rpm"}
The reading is {"value": 6000, "unit": "rpm"}
